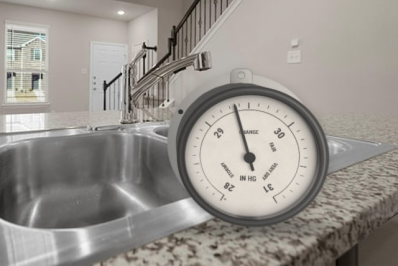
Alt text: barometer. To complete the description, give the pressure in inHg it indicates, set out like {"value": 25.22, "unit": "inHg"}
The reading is {"value": 29.35, "unit": "inHg"}
